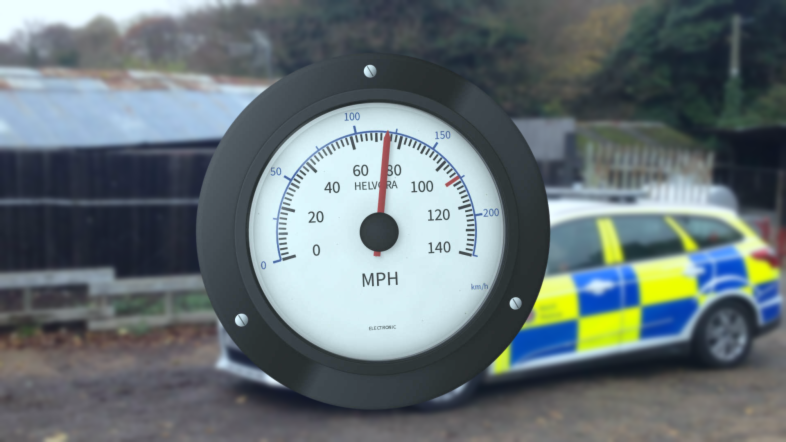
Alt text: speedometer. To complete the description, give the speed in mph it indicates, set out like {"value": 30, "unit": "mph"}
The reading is {"value": 74, "unit": "mph"}
